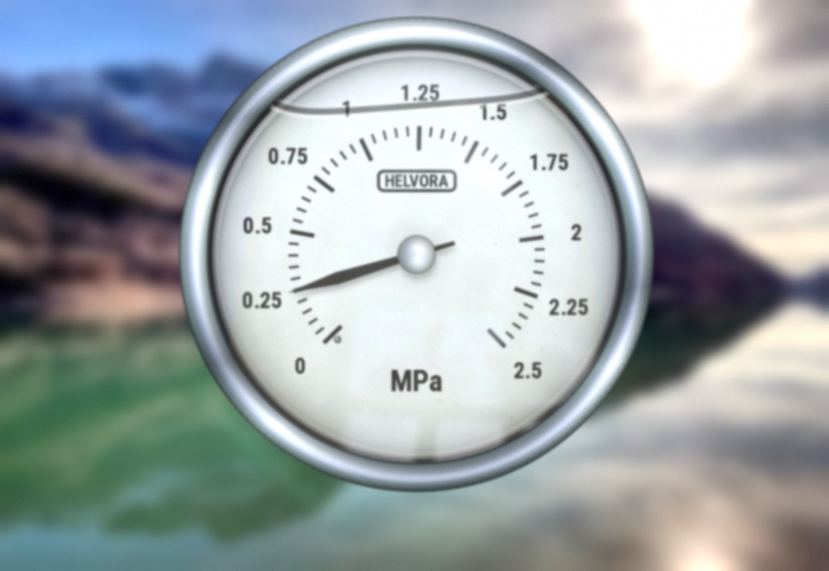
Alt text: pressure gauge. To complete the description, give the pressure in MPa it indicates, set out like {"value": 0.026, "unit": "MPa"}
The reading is {"value": 0.25, "unit": "MPa"}
